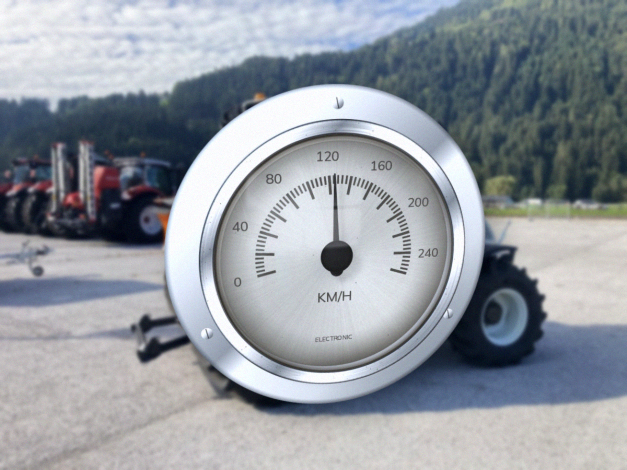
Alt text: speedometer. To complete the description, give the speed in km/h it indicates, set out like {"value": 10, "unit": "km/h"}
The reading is {"value": 124, "unit": "km/h"}
